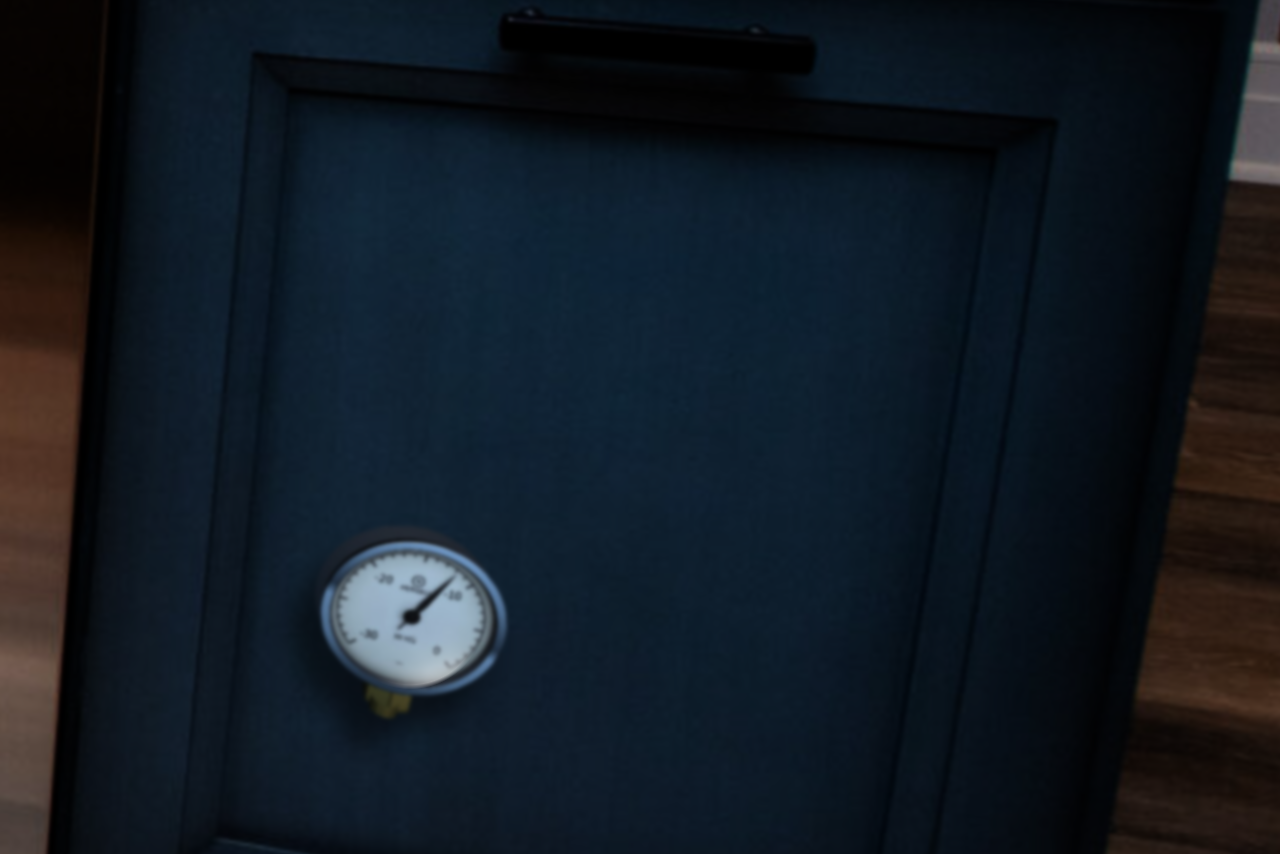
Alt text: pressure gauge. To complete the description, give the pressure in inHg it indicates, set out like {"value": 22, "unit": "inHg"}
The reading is {"value": -12, "unit": "inHg"}
